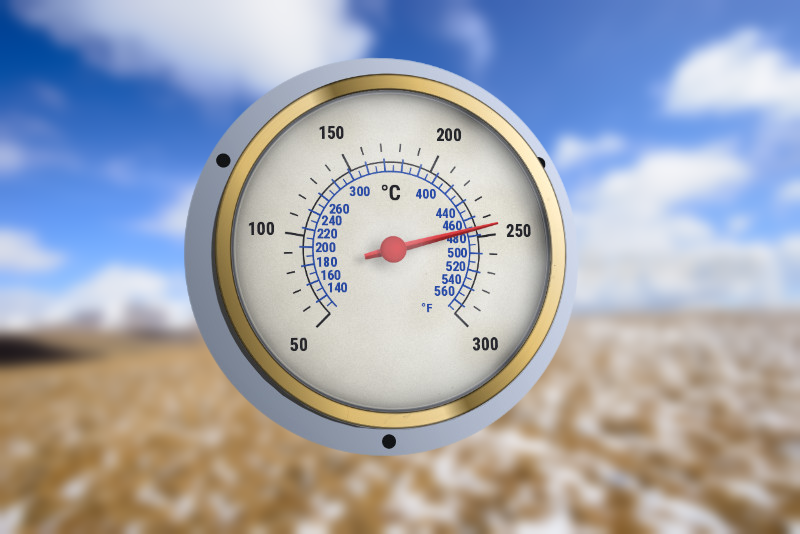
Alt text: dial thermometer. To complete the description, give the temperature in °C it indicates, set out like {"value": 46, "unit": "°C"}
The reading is {"value": 245, "unit": "°C"}
